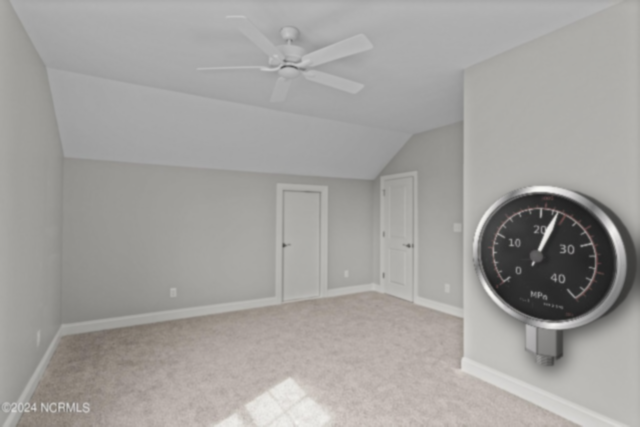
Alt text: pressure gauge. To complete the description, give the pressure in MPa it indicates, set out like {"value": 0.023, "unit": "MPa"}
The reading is {"value": 23, "unit": "MPa"}
